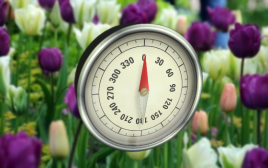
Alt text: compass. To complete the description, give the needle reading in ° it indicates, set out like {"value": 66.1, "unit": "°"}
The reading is {"value": 0, "unit": "°"}
